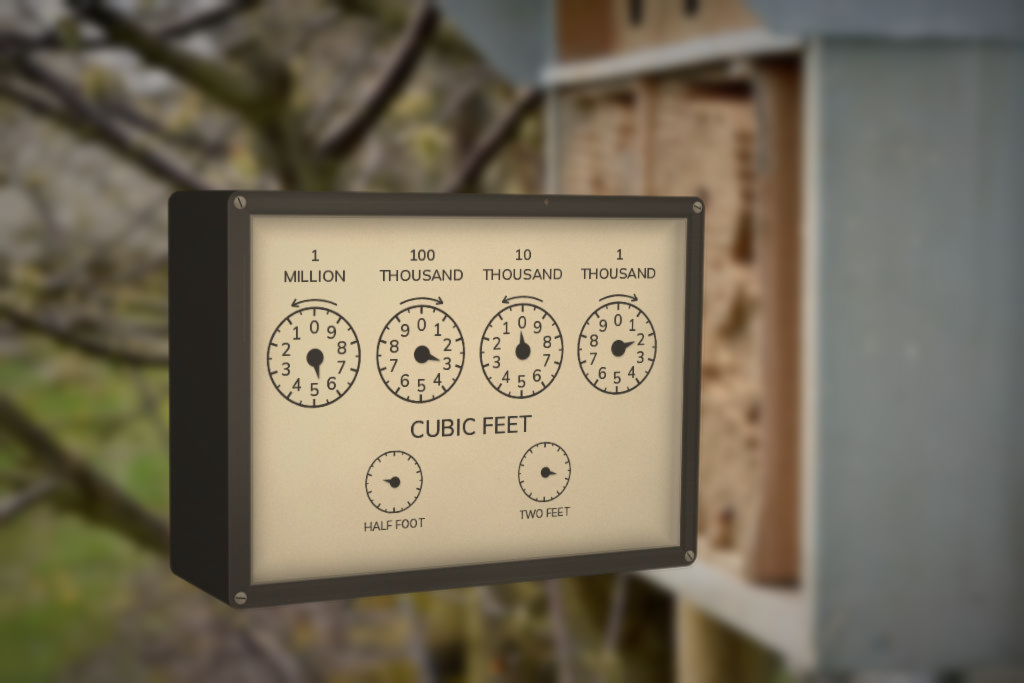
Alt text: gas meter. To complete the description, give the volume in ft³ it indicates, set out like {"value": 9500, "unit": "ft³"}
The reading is {"value": 530200, "unit": "ft³"}
